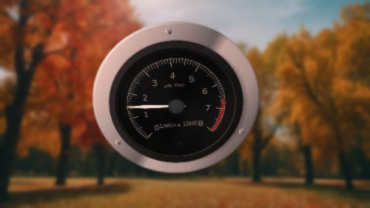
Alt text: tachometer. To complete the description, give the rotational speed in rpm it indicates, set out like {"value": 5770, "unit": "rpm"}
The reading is {"value": 1500, "unit": "rpm"}
